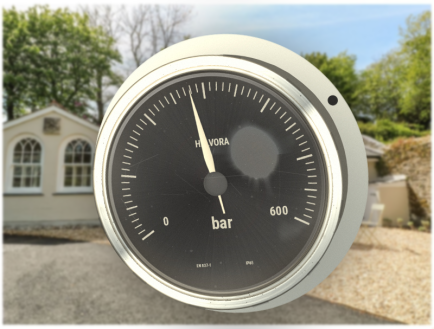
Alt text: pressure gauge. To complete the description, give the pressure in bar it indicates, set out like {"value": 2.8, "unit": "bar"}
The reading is {"value": 280, "unit": "bar"}
